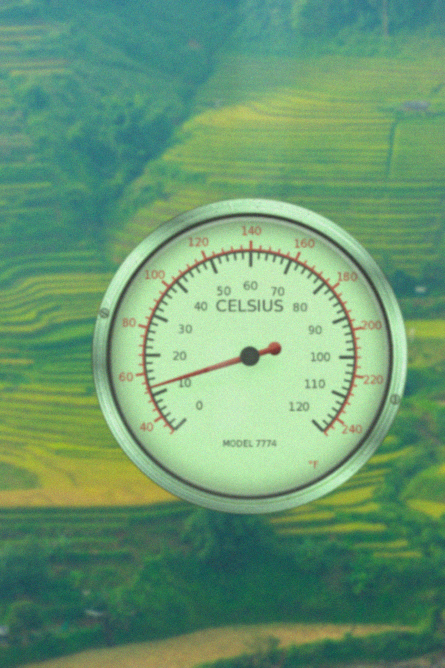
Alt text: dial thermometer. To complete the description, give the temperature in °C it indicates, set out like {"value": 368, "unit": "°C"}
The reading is {"value": 12, "unit": "°C"}
